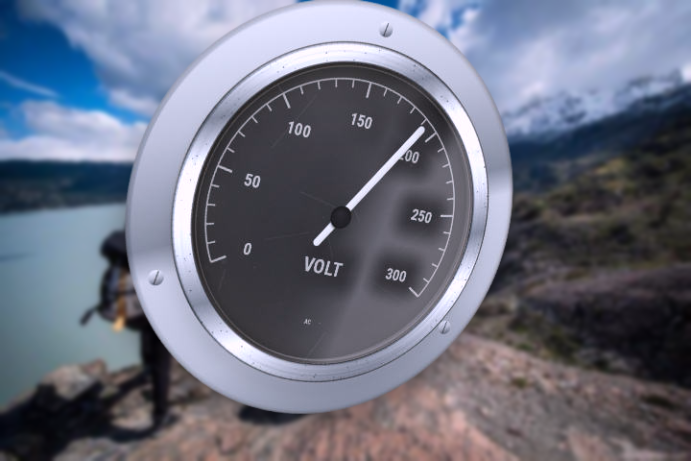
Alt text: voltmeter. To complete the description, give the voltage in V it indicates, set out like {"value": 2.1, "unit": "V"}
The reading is {"value": 190, "unit": "V"}
